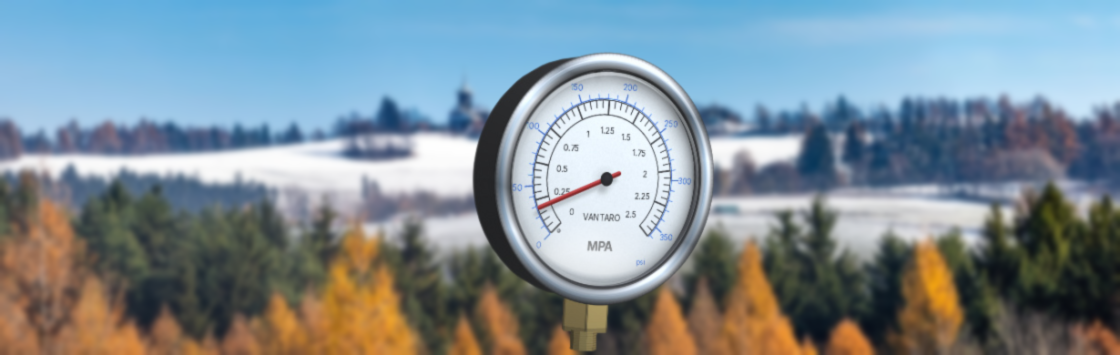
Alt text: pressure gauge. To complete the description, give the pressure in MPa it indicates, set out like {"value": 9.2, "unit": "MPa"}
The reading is {"value": 0.2, "unit": "MPa"}
